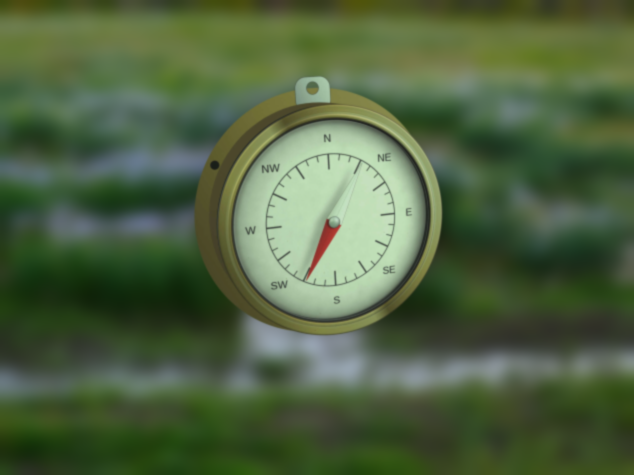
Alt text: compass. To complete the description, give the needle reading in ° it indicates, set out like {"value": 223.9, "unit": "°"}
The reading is {"value": 210, "unit": "°"}
